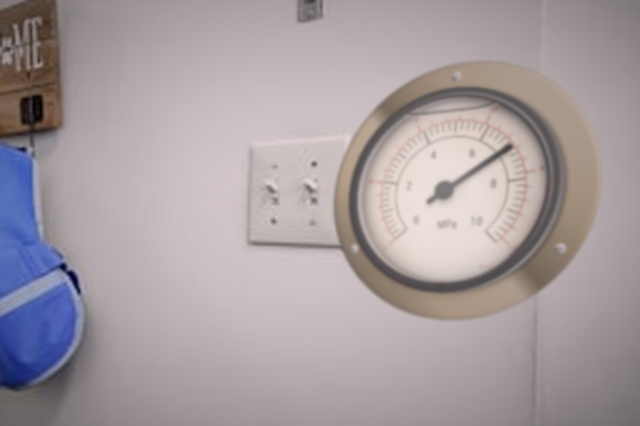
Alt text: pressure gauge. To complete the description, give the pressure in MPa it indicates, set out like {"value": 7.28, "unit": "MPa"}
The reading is {"value": 7, "unit": "MPa"}
